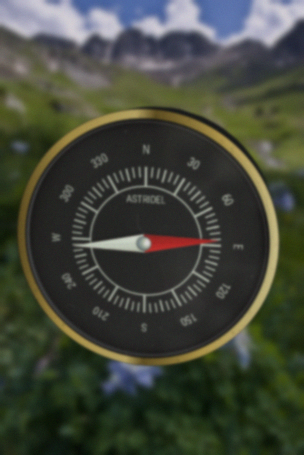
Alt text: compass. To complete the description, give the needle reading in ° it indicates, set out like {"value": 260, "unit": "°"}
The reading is {"value": 85, "unit": "°"}
